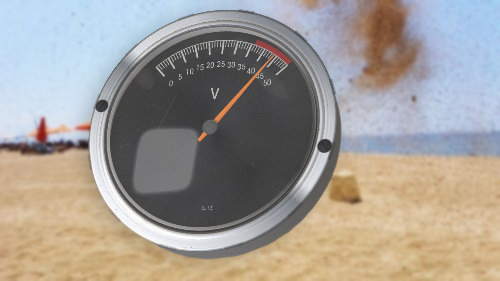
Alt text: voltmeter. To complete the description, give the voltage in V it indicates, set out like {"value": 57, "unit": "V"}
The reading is {"value": 45, "unit": "V"}
